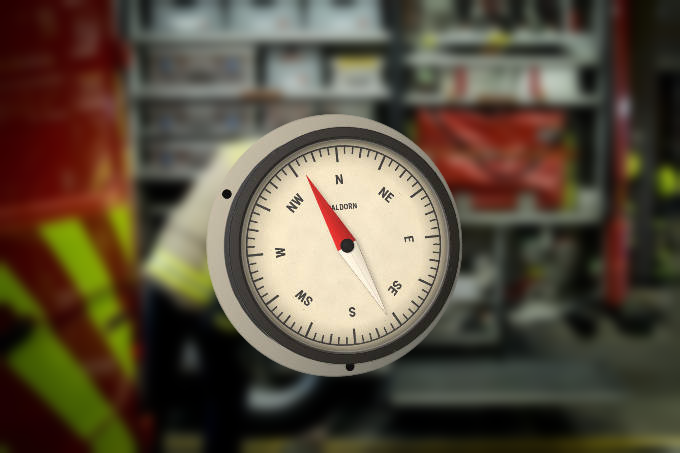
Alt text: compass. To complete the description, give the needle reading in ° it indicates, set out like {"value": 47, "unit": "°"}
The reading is {"value": 335, "unit": "°"}
